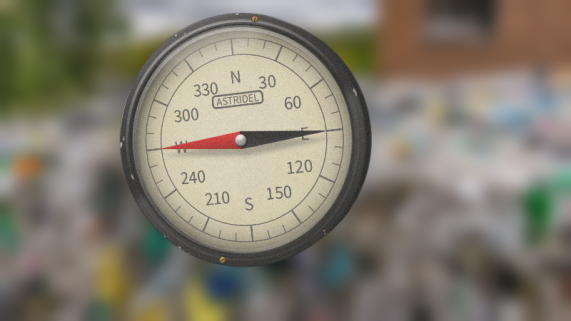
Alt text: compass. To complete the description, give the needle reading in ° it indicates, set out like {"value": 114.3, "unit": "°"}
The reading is {"value": 270, "unit": "°"}
